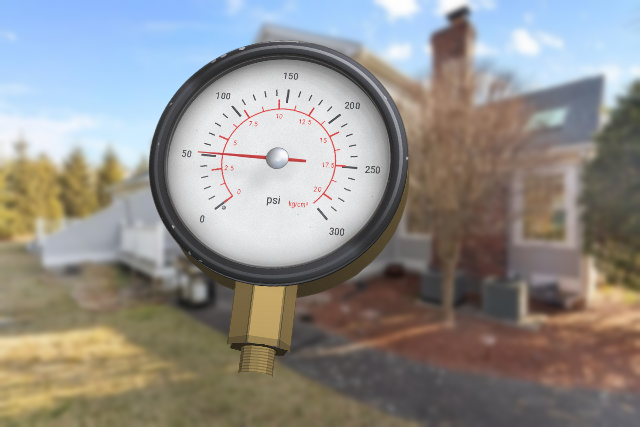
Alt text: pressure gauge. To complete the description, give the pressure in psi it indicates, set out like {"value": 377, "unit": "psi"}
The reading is {"value": 50, "unit": "psi"}
